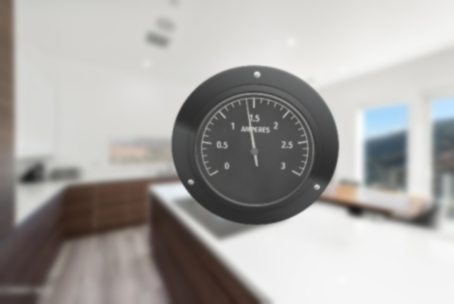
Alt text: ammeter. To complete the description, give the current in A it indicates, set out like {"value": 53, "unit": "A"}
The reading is {"value": 1.4, "unit": "A"}
